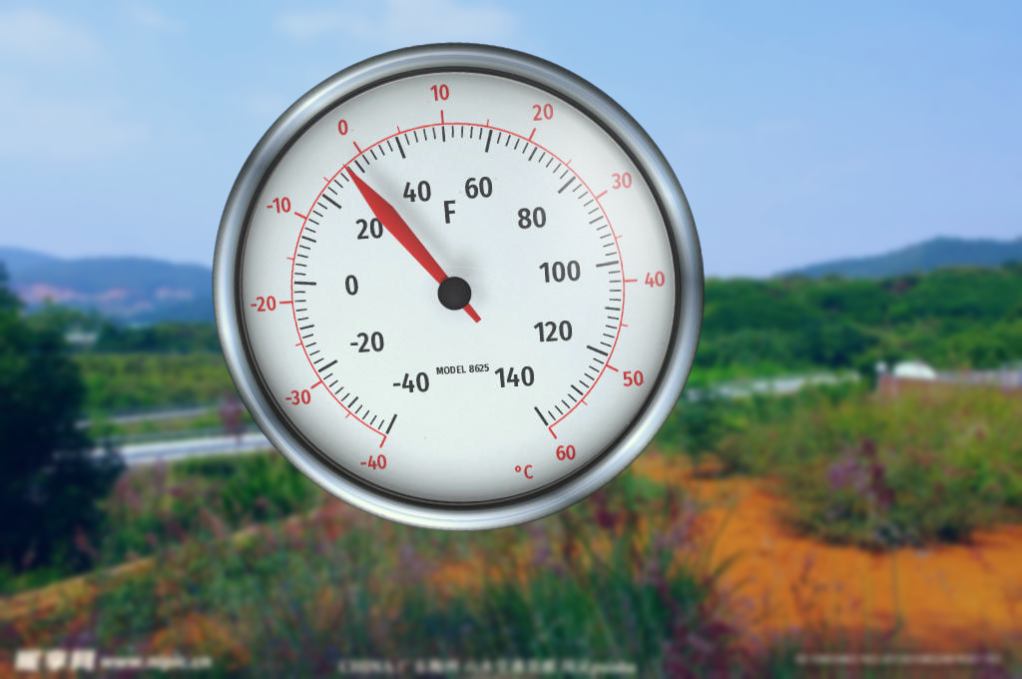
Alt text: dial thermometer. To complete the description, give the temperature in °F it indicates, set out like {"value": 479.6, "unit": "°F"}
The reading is {"value": 28, "unit": "°F"}
